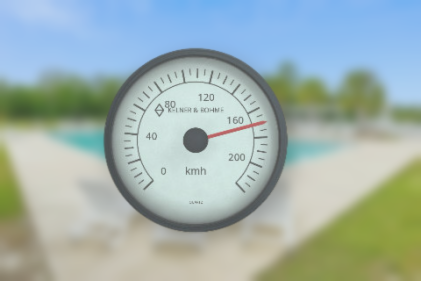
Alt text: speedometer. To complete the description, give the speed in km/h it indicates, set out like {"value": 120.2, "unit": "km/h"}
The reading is {"value": 170, "unit": "km/h"}
